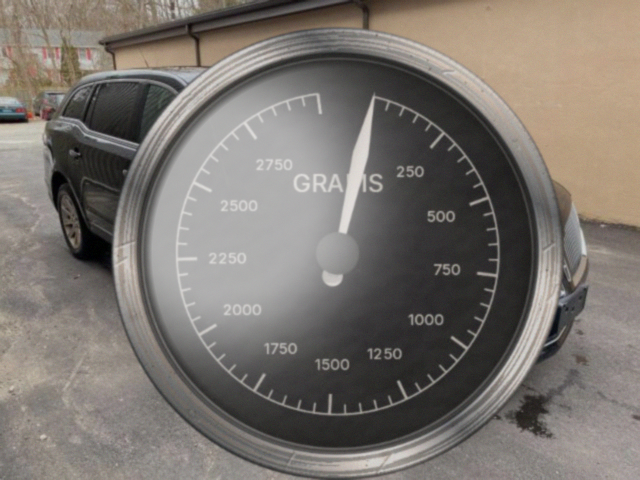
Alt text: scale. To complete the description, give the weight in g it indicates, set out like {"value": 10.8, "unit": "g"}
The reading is {"value": 0, "unit": "g"}
